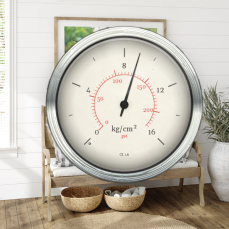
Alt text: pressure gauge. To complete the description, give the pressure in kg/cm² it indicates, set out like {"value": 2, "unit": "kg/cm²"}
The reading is {"value": 9, "unit": "kg/cm²"}
